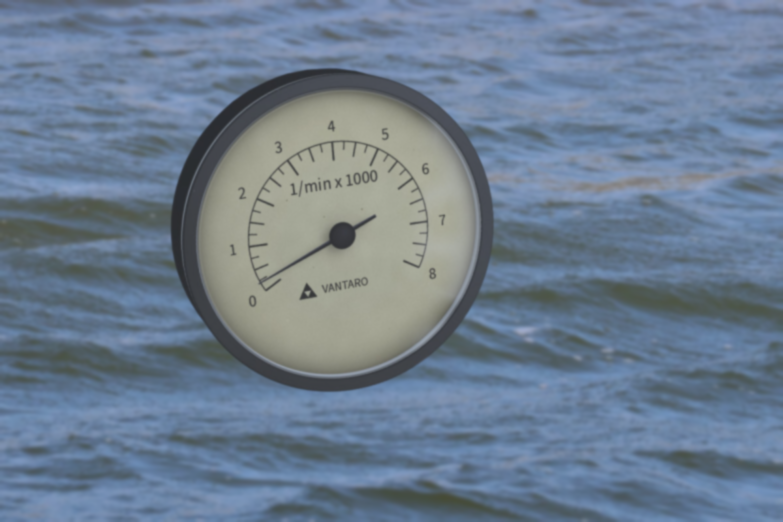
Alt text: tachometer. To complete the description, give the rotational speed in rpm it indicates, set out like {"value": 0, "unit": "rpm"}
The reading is {"value": 250, "unit": "rpm"}
